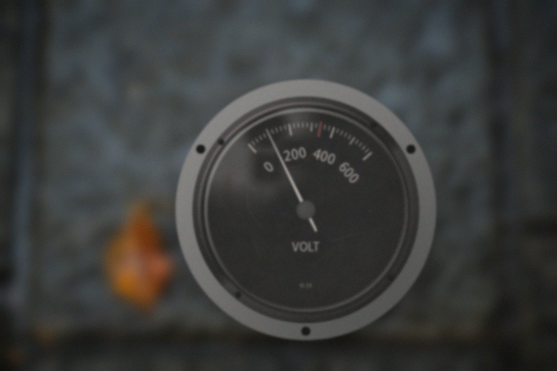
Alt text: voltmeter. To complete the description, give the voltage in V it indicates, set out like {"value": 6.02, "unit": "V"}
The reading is {"value": 100, "unit": "V"}
